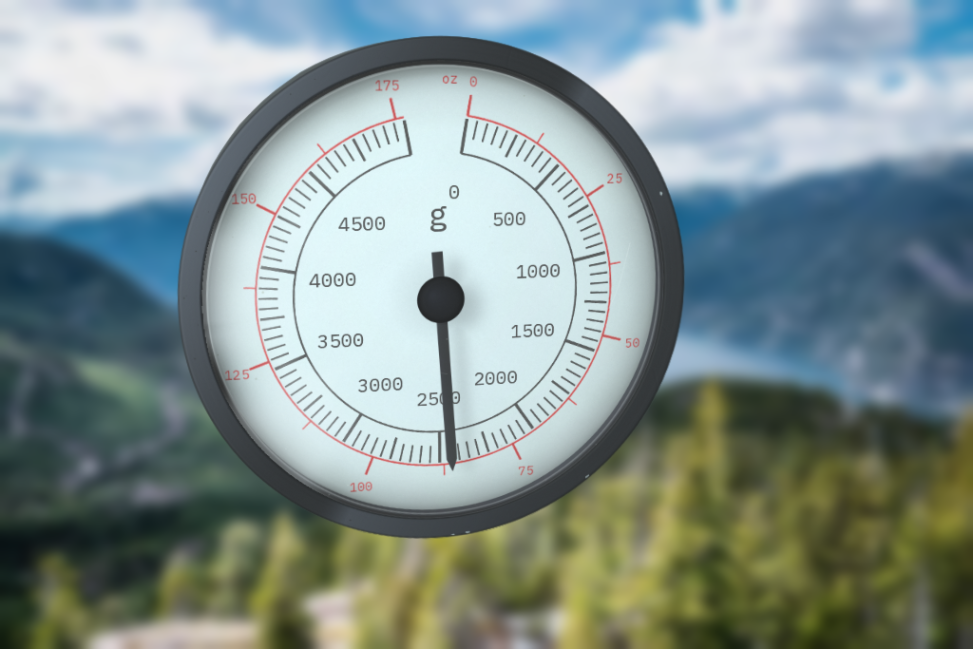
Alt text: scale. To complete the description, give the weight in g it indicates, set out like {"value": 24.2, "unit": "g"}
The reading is {"value": 2450, "unit": "g"}
